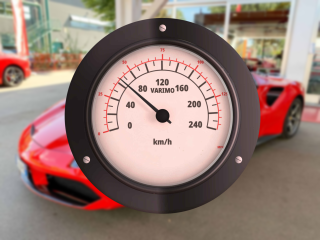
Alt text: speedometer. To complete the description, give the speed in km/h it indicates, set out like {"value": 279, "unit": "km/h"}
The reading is {"value": 65, "unit": "km/h"}
